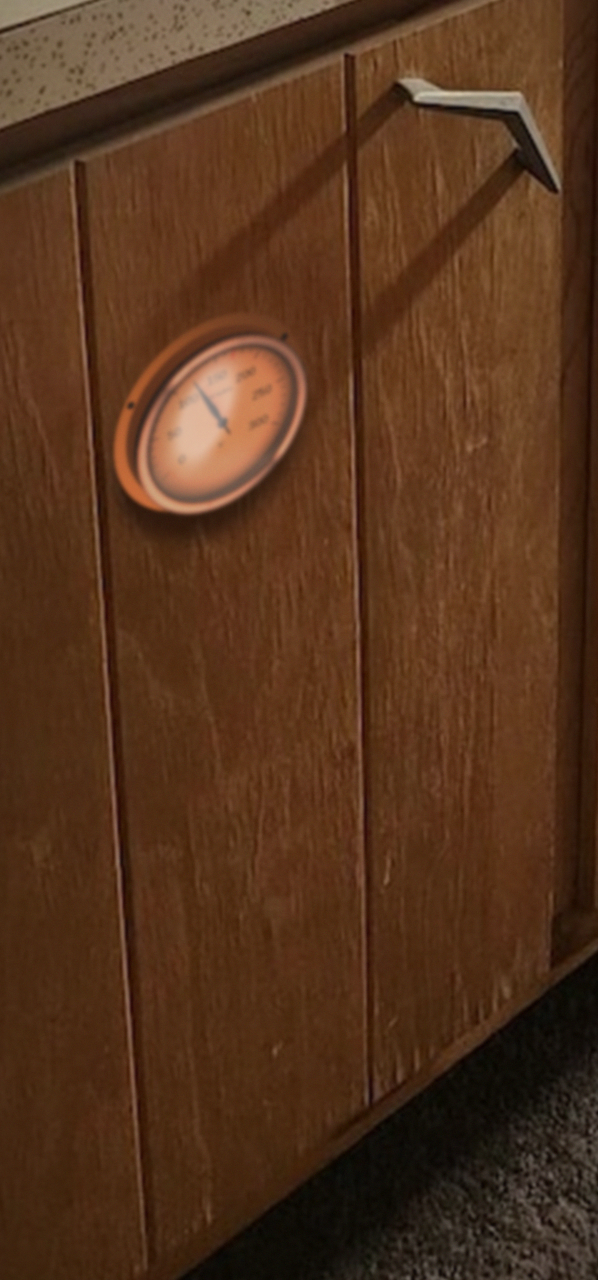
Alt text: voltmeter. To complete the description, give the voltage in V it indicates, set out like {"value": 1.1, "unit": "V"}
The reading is {"value": 120, "unit": "V"}
